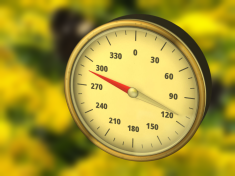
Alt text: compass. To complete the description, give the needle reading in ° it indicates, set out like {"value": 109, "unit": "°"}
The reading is {"value": 290, "unit": "°"}
